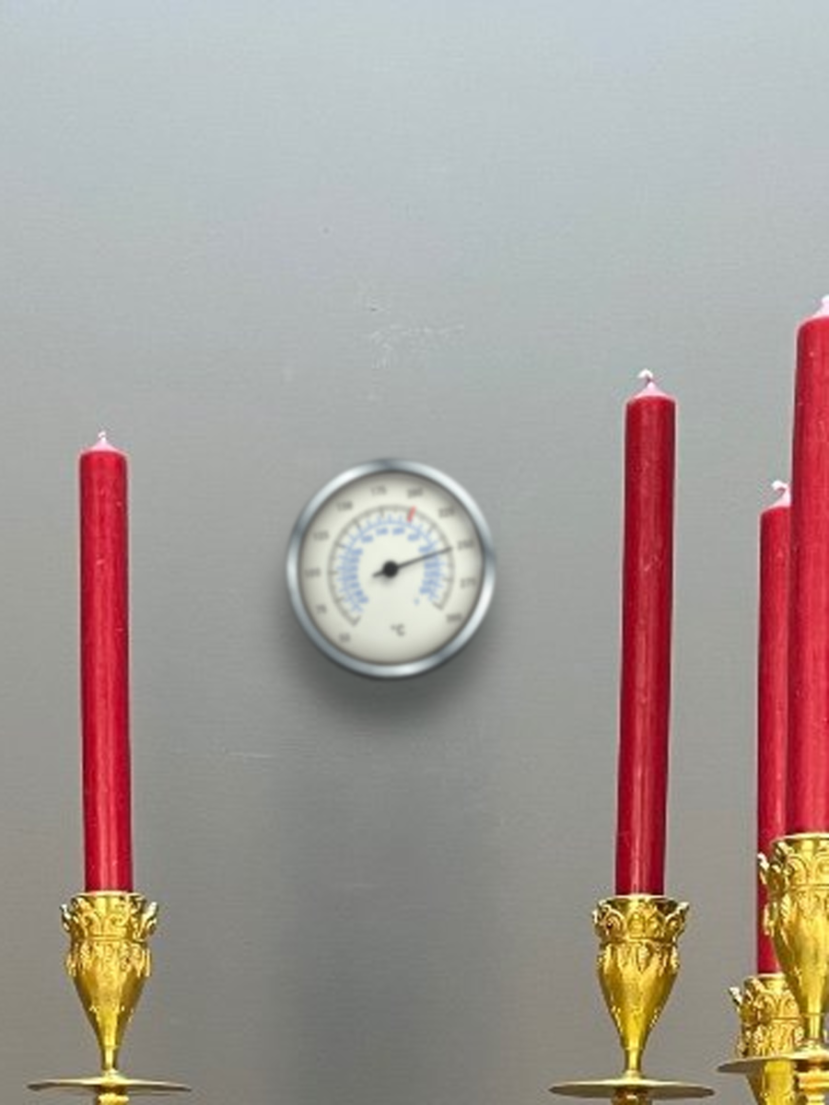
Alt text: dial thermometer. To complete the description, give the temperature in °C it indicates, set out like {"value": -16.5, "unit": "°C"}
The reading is {"value": 250, "unit": "°C"}
